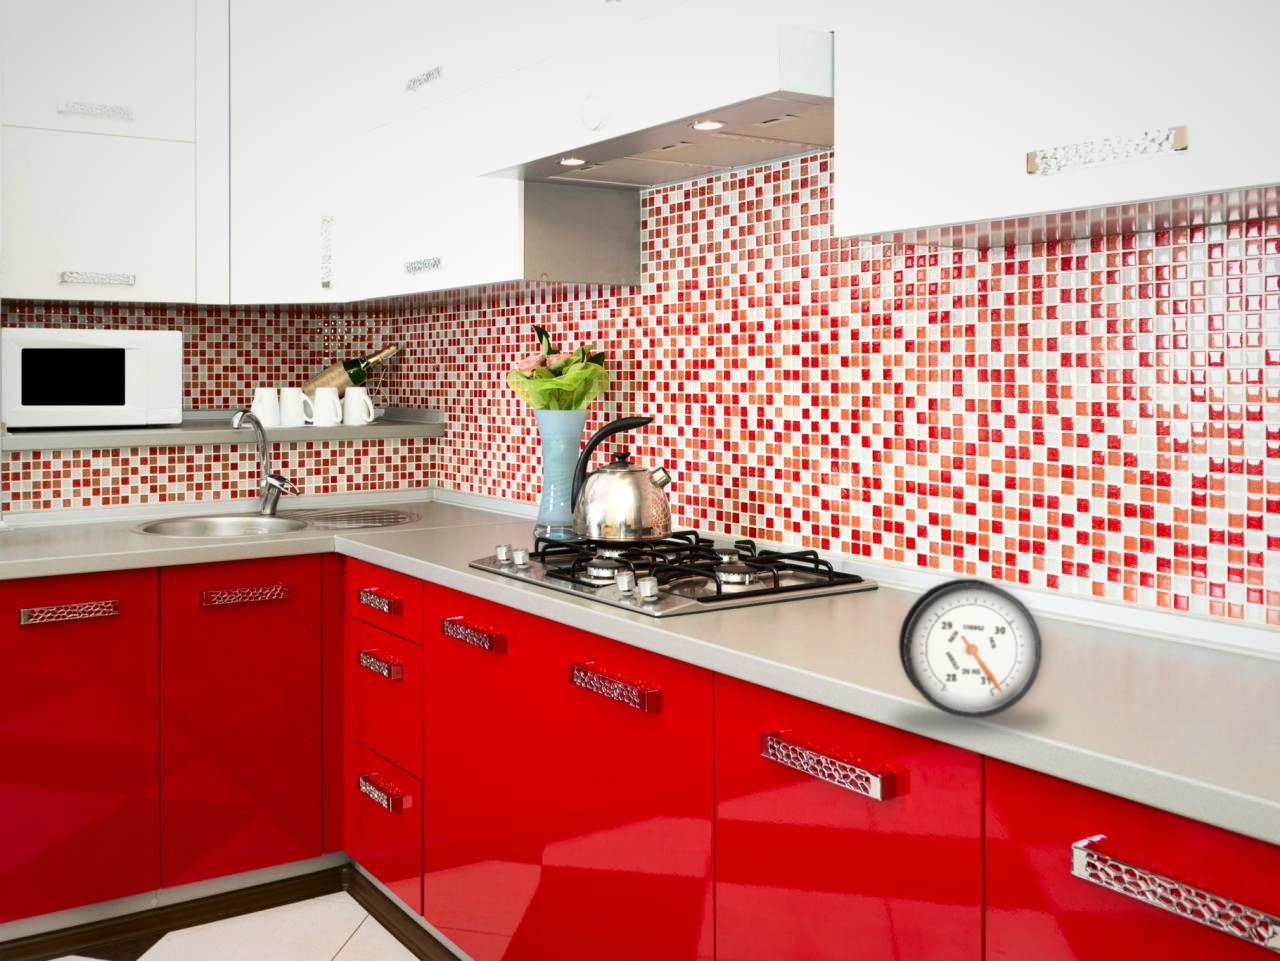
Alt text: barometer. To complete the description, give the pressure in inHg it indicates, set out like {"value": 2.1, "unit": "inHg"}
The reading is {"value": 30.9, "unit": "inHg"}
